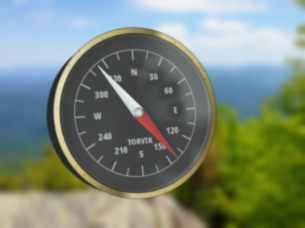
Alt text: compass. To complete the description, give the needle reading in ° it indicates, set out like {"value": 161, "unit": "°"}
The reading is {"value": 142.5, "unit": "°"}
